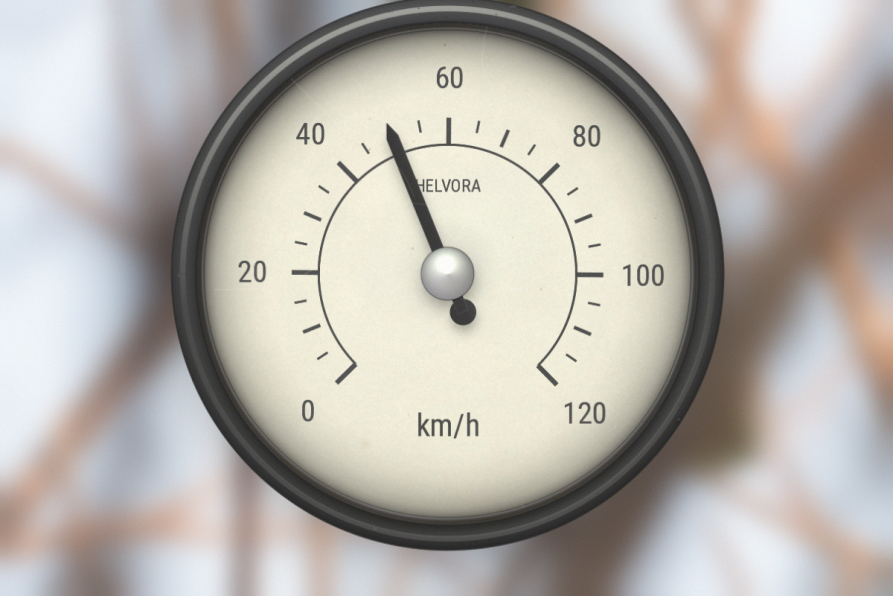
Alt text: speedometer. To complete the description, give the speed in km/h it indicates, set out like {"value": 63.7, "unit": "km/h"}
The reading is {"value": 50, "unit": "km/h"}
